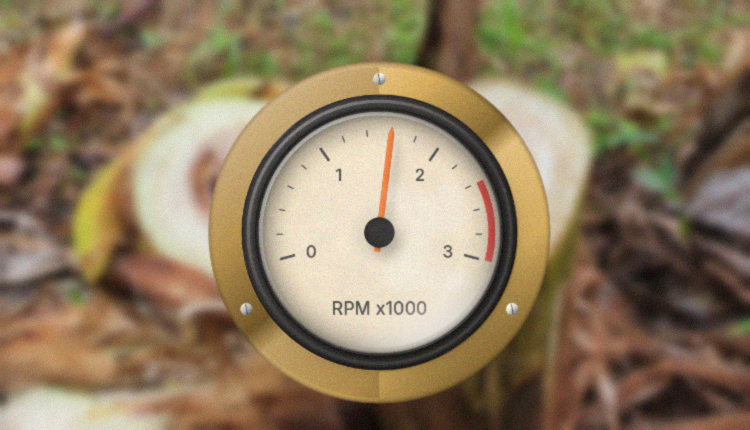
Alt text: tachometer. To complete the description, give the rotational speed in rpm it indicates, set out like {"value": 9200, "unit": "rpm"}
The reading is {"value": 1600, "unit": "rpm"}
